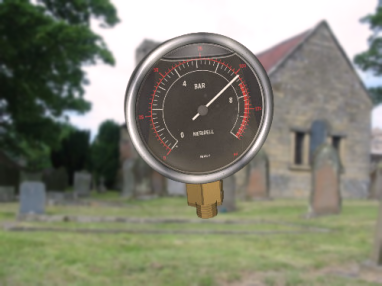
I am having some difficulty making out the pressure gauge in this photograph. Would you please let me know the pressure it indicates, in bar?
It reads 7 bar
